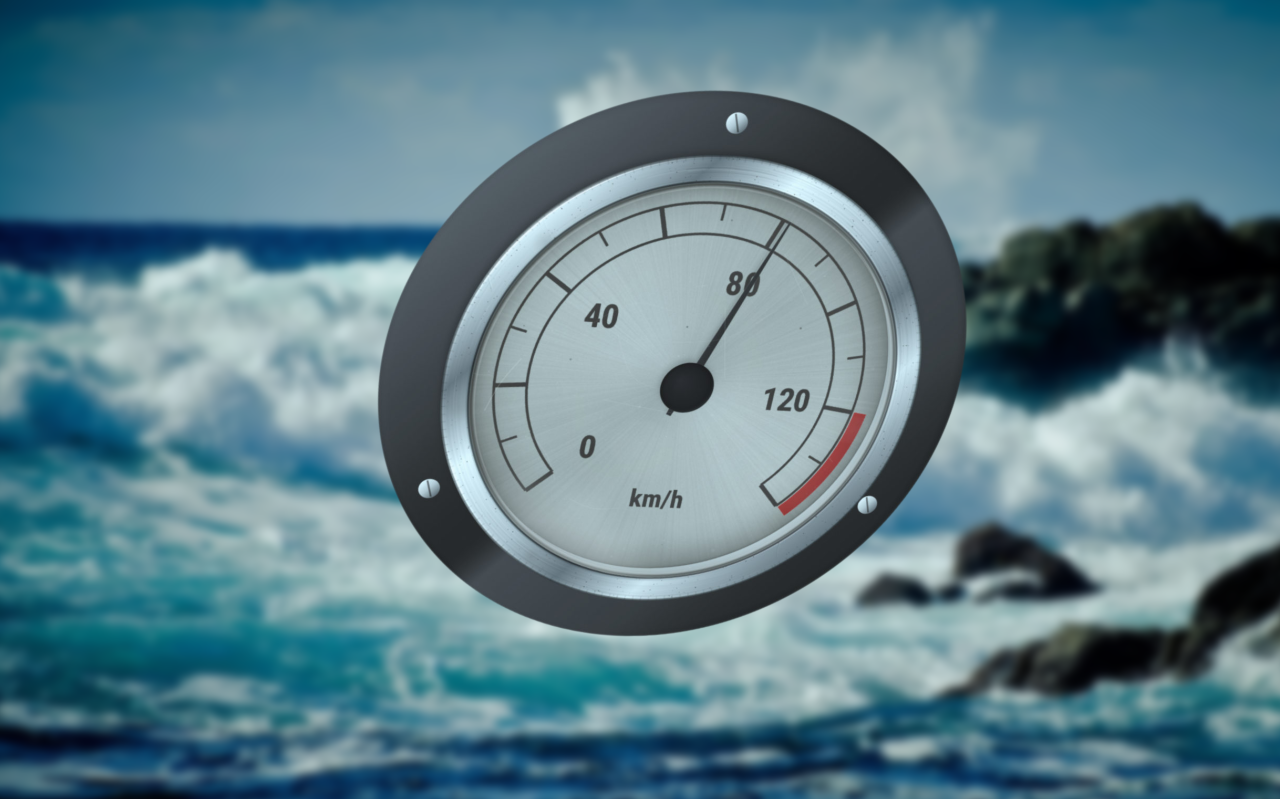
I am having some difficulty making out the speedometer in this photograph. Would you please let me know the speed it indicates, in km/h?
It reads 80 km/h
